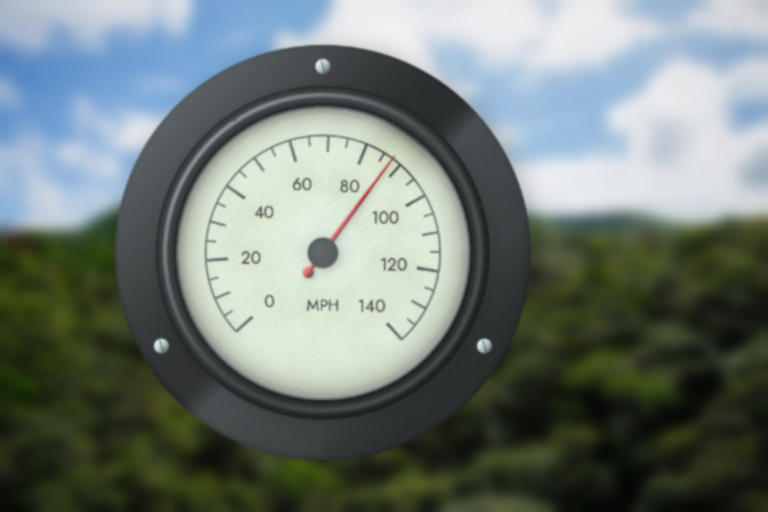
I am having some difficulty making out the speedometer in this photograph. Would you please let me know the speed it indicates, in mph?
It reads 87.5 mph
